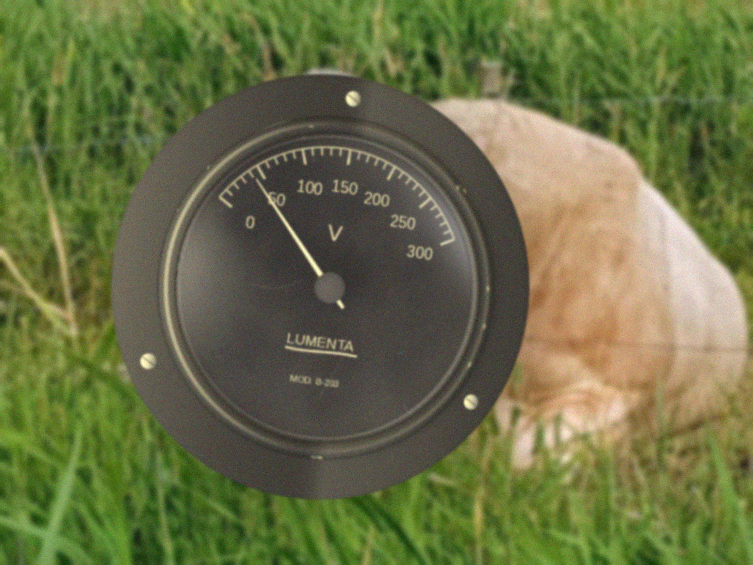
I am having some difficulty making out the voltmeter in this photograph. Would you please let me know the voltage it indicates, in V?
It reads 40 V
